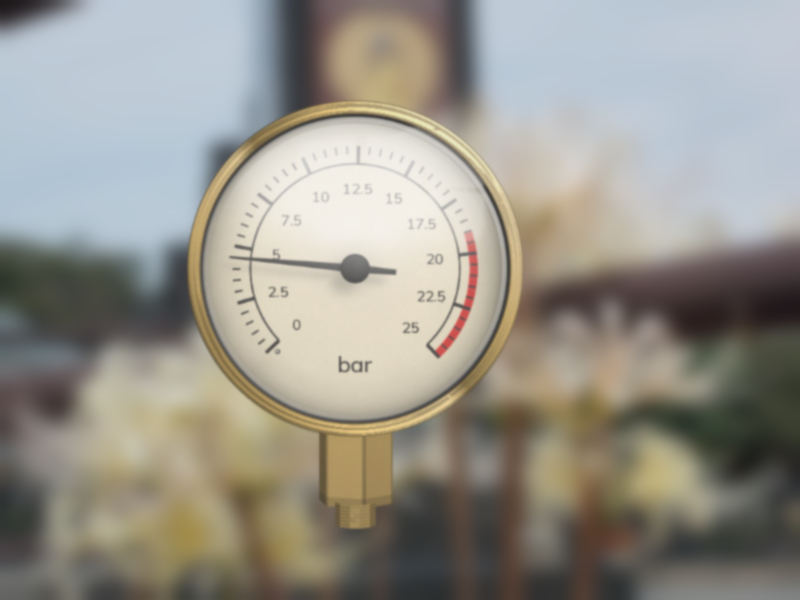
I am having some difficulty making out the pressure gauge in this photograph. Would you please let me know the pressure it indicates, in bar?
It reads 4.5 bar
